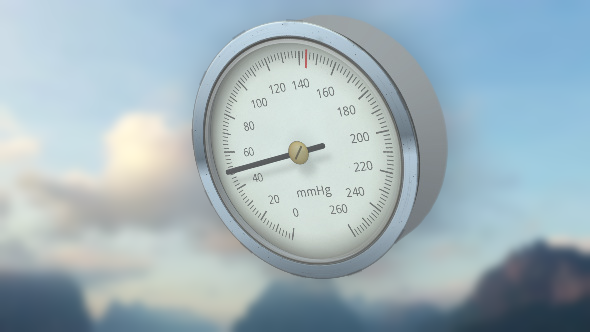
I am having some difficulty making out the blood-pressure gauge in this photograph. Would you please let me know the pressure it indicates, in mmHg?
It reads 50 mmHg
